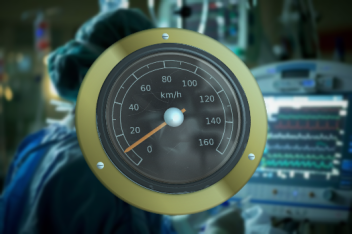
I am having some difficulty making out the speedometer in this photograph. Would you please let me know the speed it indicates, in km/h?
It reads 10 km/h
